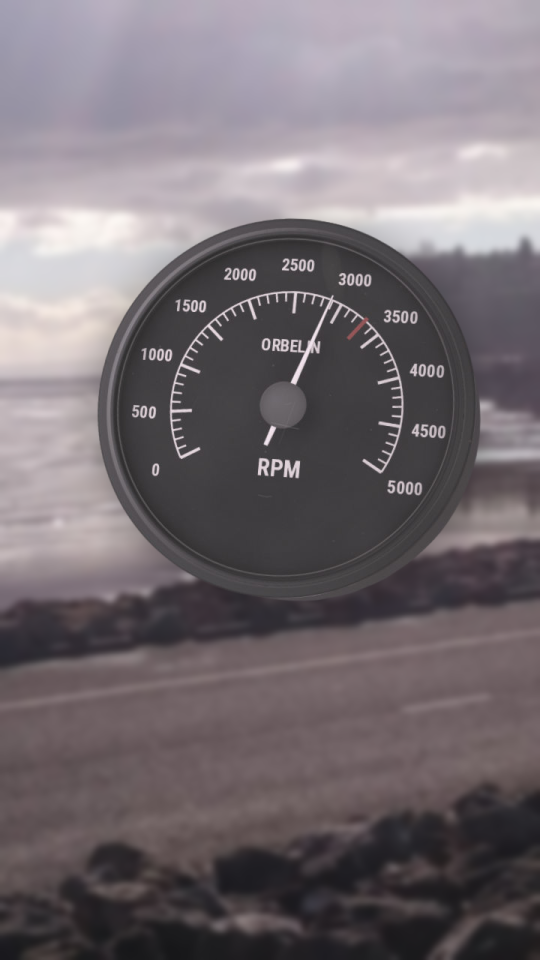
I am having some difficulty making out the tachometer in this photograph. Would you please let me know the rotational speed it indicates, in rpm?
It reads 2900 rpm
